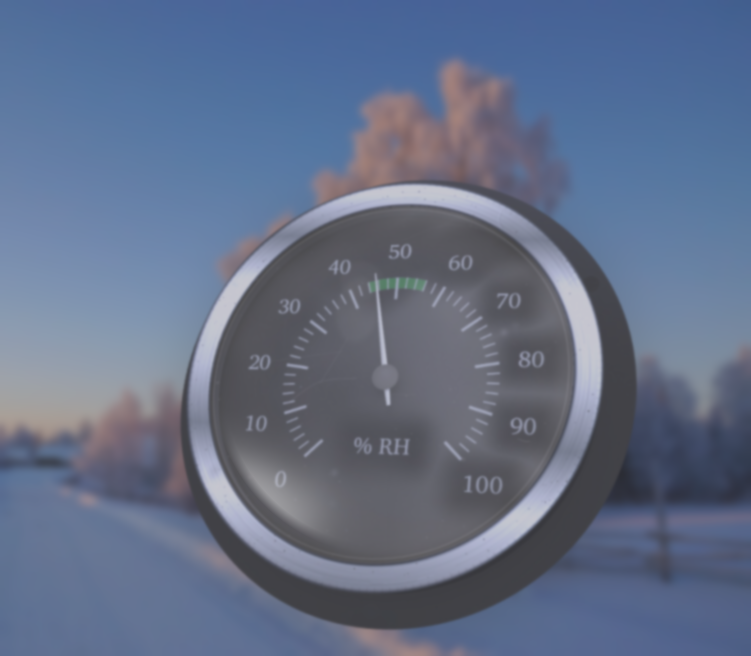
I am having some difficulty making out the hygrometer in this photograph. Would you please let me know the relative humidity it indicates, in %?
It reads 46 %
